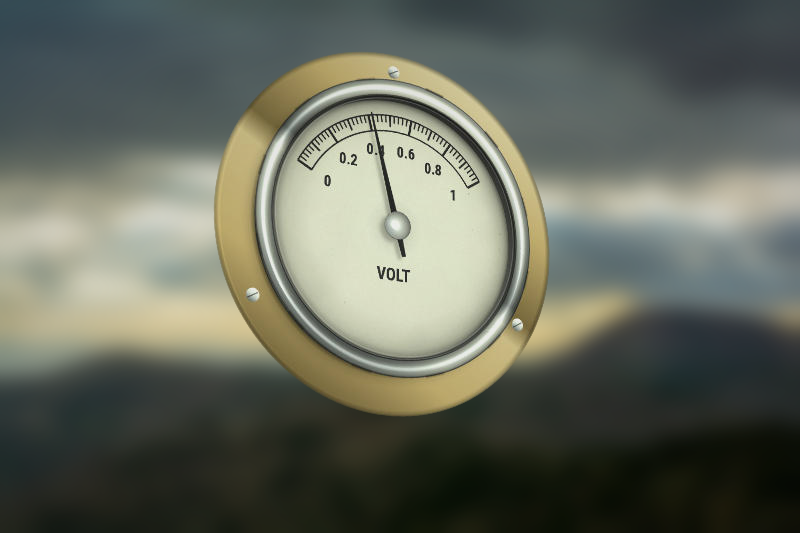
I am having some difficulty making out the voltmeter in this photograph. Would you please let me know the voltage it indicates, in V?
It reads 0.4 V
